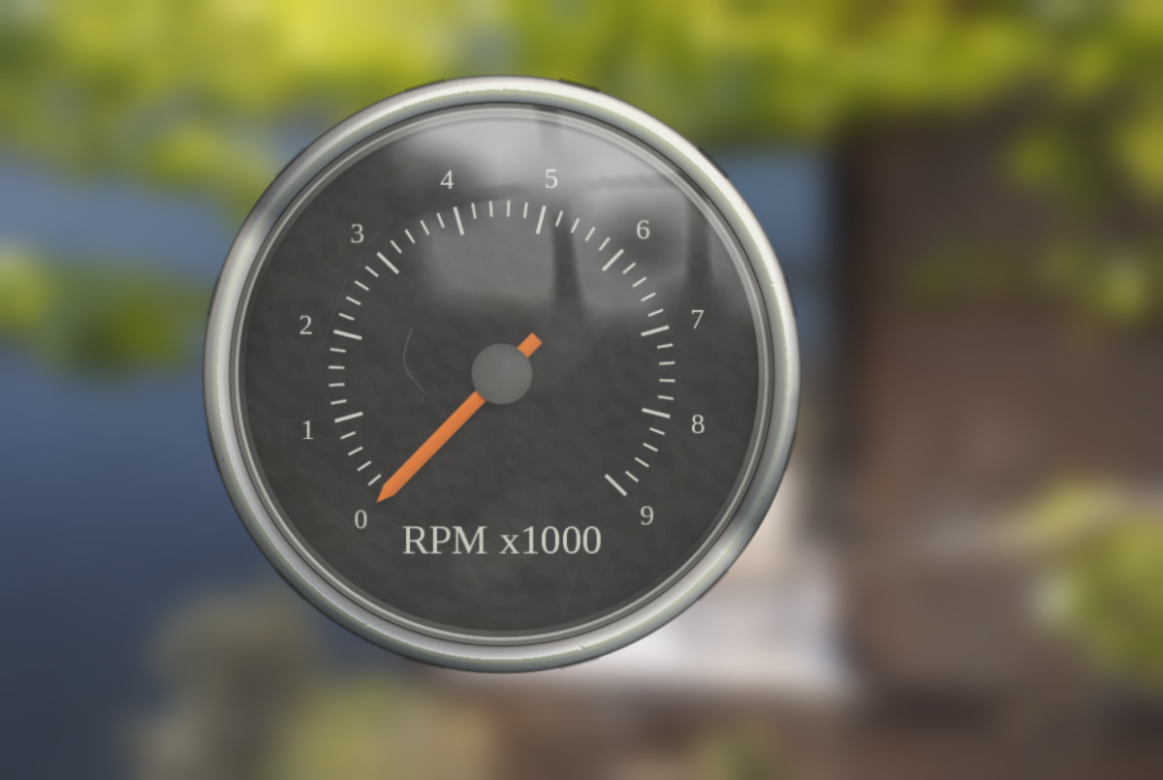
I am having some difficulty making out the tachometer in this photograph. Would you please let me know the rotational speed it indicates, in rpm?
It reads 0 rpm
